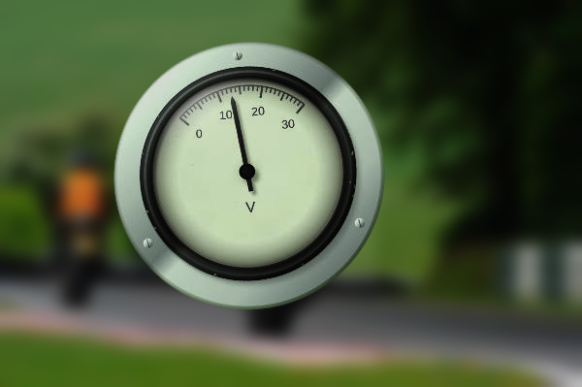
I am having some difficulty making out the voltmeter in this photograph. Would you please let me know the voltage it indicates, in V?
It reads 13 V
